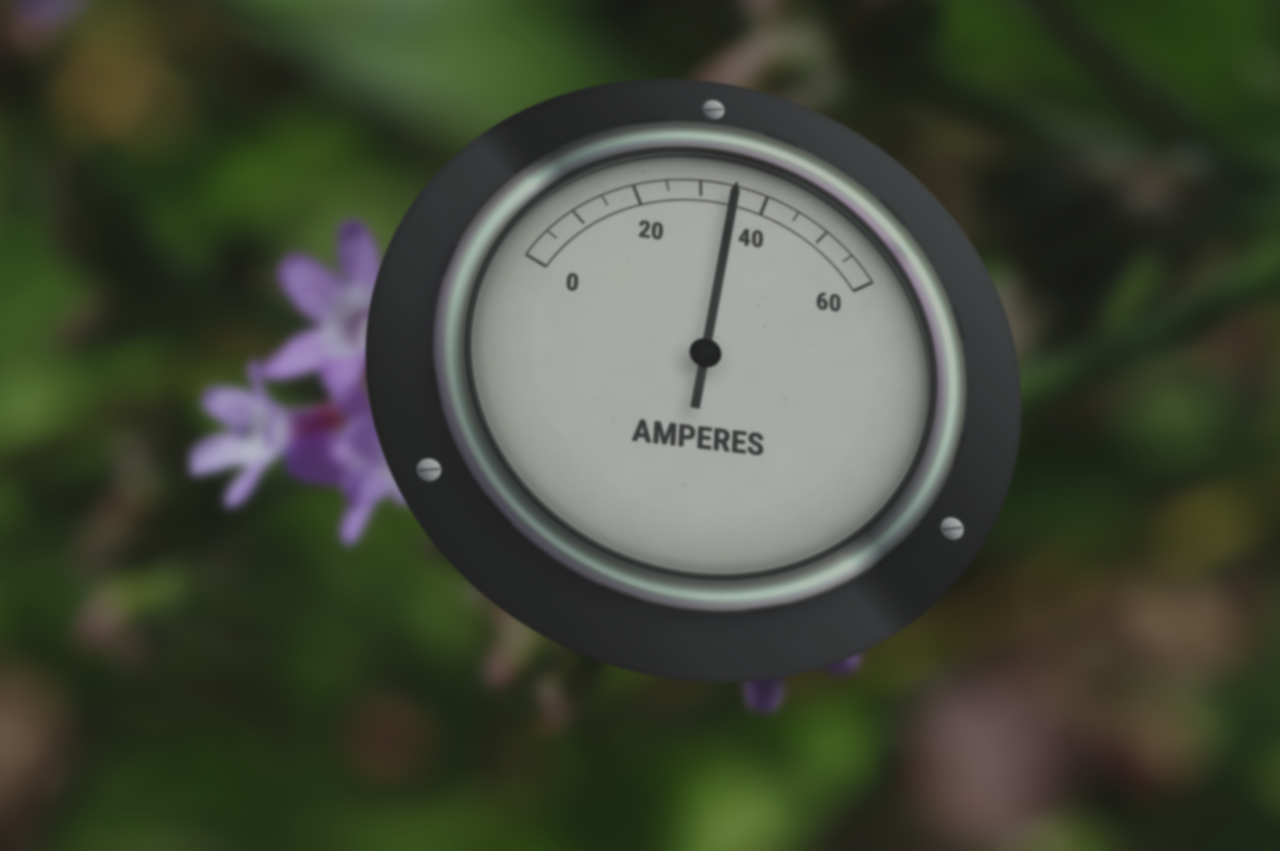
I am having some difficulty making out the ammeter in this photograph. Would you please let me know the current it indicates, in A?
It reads 35 A
